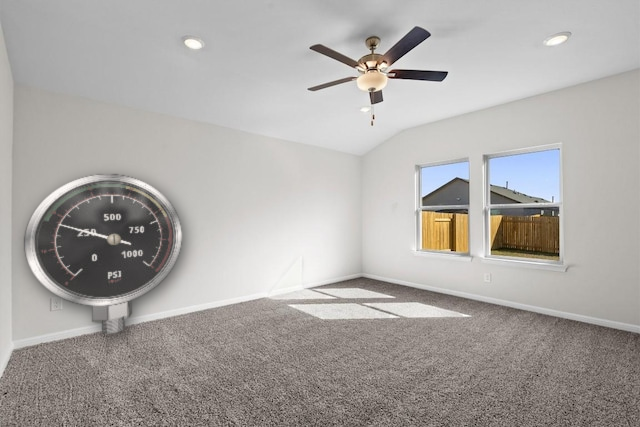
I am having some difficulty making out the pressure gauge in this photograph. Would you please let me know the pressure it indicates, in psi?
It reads 250 psi
